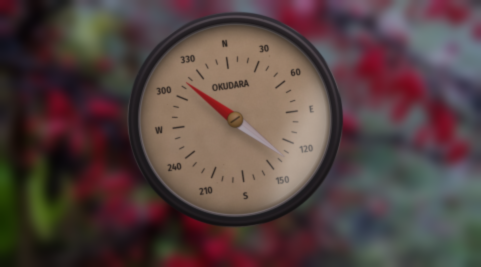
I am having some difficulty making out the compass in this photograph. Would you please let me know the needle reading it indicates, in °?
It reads 315 °
